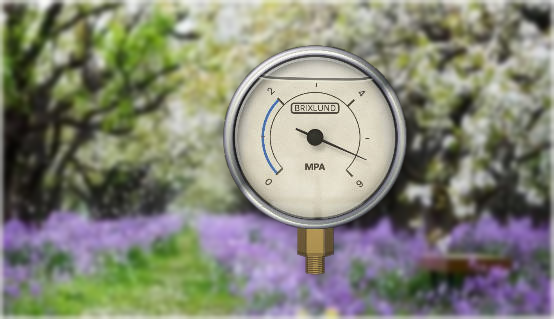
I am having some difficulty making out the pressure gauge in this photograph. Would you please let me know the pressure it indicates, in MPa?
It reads 5.5 MPa
